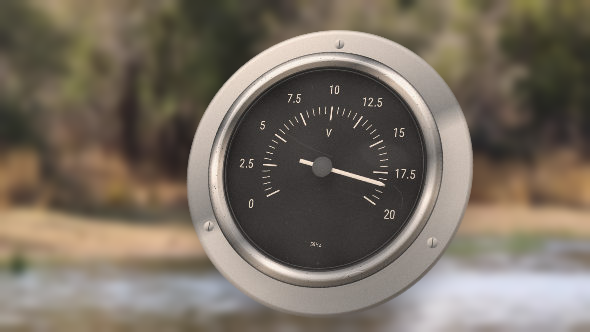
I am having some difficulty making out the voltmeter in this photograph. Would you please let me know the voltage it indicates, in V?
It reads 18.5 V
